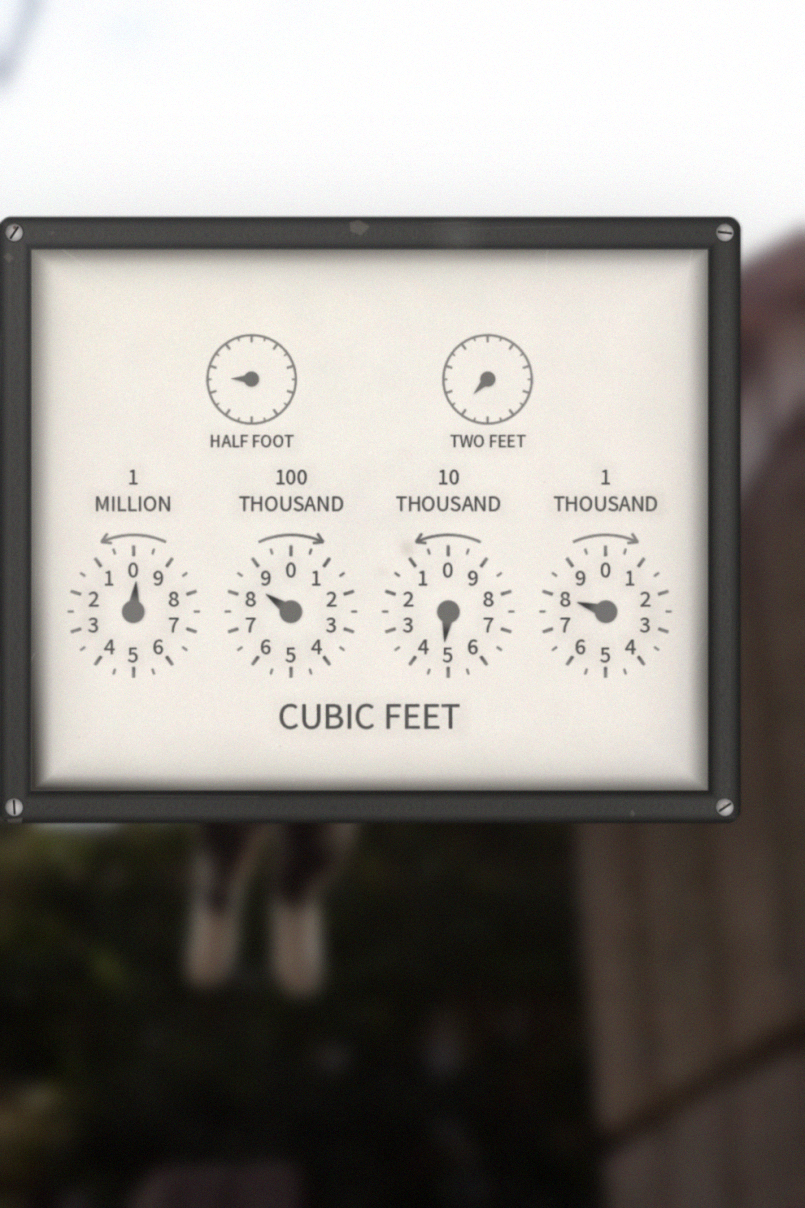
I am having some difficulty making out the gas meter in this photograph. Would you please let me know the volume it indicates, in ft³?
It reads 984800 ft³
